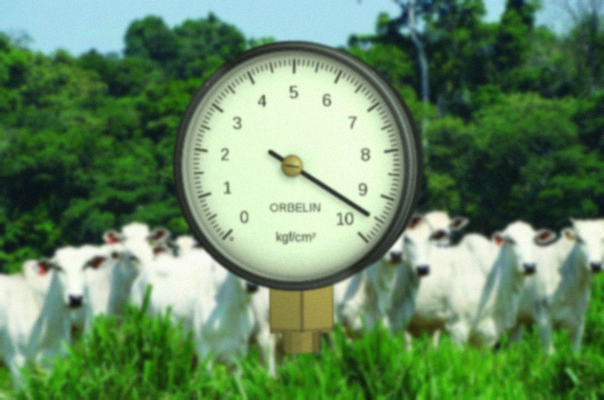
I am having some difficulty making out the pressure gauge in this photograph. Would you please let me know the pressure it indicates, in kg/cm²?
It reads 9.5 kg/cm²
